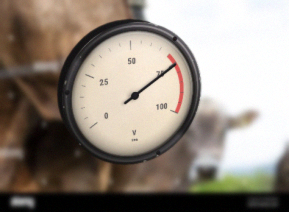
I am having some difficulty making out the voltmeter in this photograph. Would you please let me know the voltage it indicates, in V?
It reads 75 V
